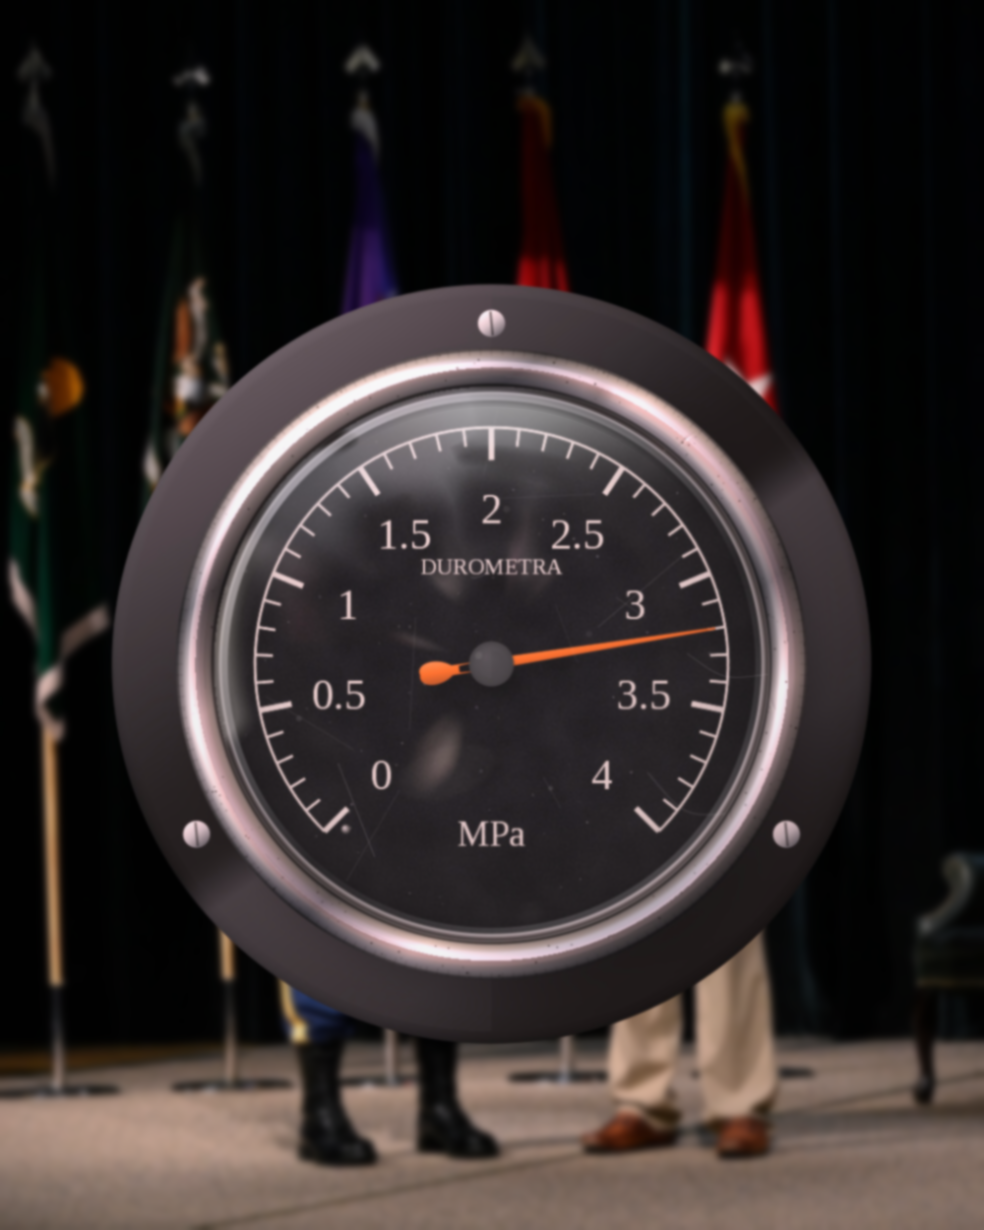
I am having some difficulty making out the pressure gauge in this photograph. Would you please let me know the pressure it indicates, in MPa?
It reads 3.2 MPa
